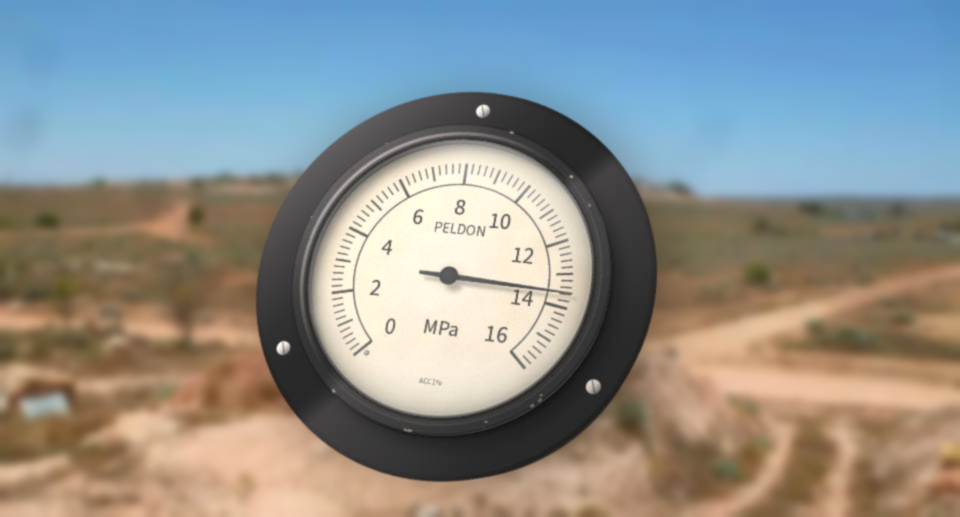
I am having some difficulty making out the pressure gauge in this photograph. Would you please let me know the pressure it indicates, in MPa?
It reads 13.6 MPa
